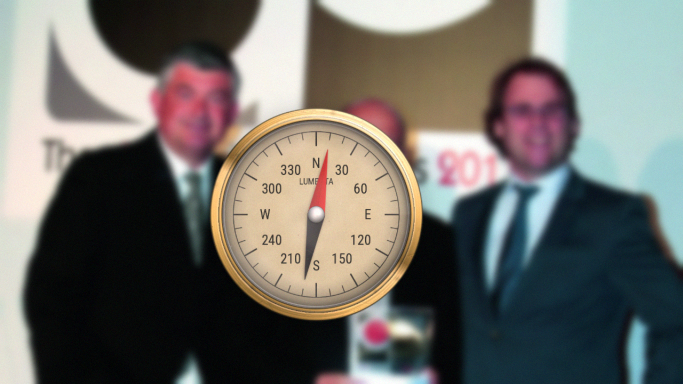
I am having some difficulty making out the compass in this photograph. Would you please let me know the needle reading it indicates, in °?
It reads 10 °
